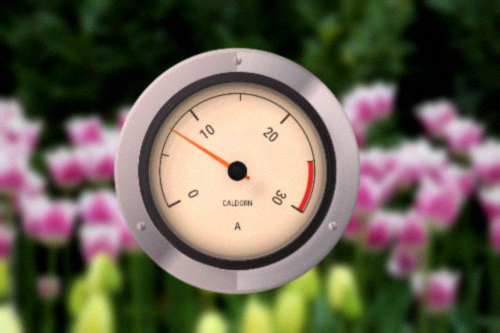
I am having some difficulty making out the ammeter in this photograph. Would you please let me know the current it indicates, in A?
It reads 7.5 A
